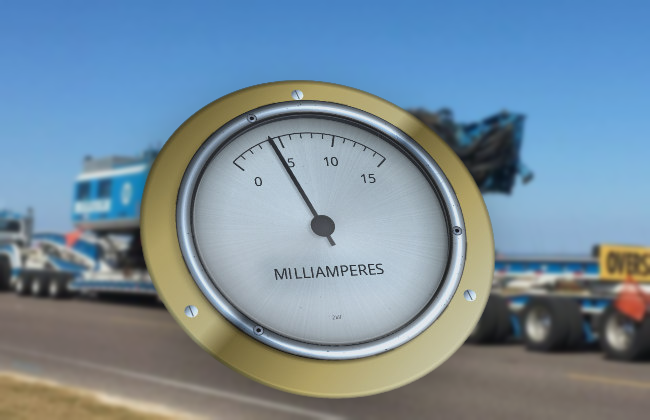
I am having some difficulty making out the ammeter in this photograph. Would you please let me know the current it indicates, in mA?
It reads 4 mA
